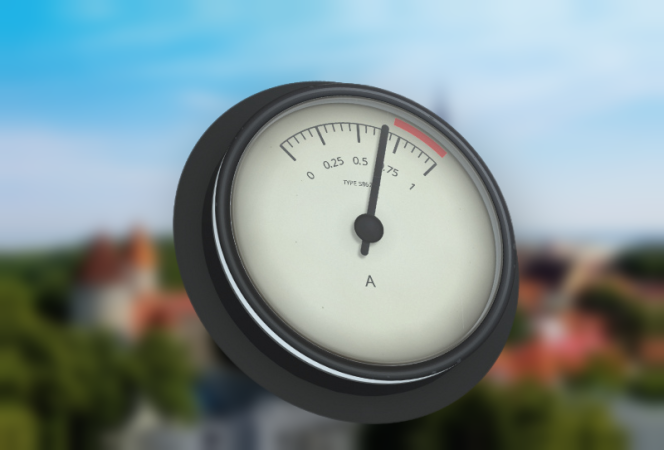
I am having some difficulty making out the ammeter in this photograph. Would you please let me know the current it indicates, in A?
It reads 0.65 A
